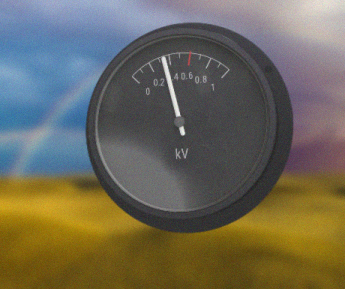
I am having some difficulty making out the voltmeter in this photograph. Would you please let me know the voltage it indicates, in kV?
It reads 0.35 kV
